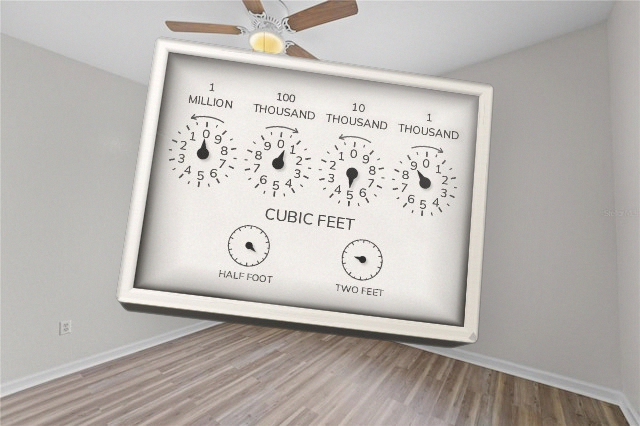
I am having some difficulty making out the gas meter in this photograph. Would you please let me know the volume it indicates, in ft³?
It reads 4900 ft³
